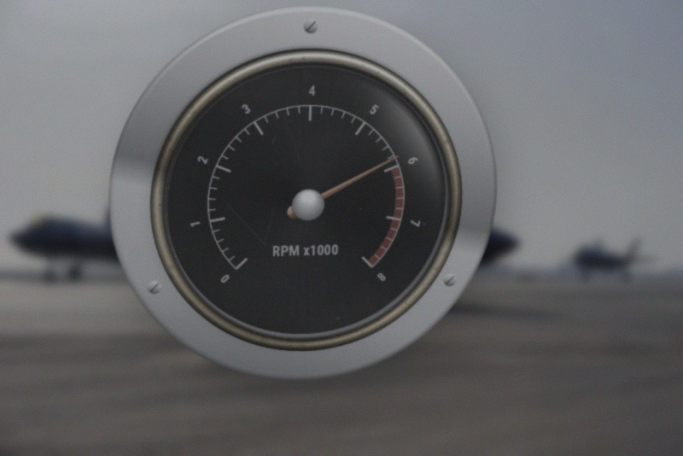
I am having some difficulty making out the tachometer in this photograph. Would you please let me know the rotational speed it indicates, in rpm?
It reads 5800 rpm
